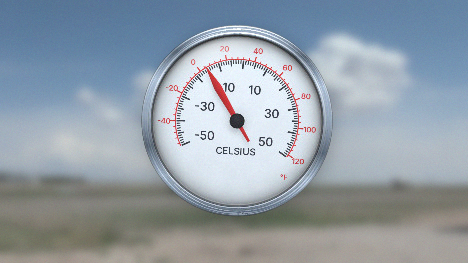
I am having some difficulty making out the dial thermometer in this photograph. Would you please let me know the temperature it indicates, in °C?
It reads -15 °C
